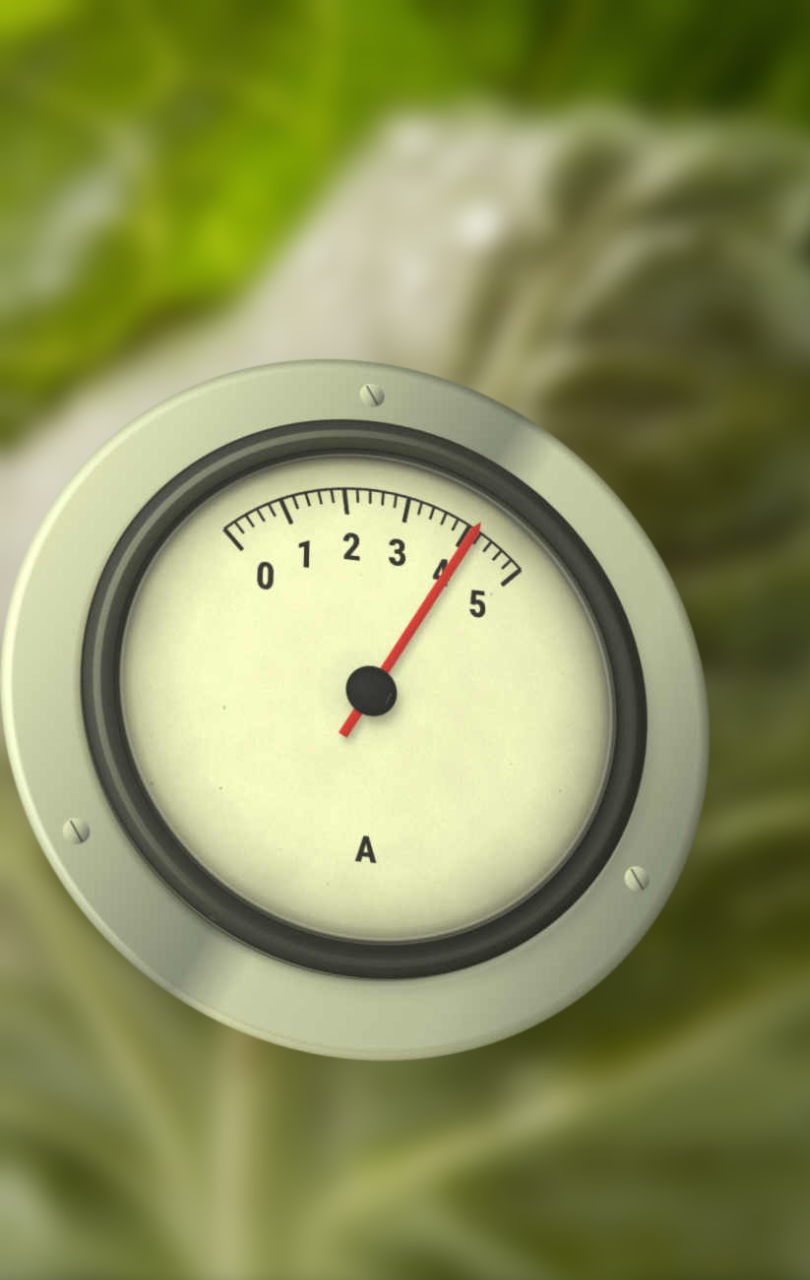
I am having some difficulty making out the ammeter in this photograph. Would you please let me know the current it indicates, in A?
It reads 4.1 A
